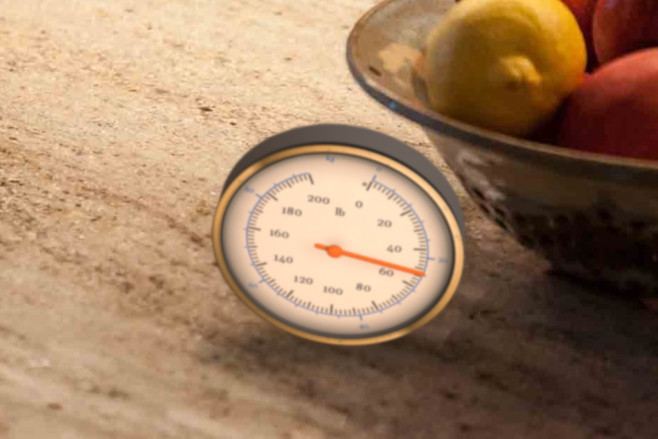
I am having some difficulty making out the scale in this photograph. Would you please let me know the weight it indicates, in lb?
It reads 50 lb
